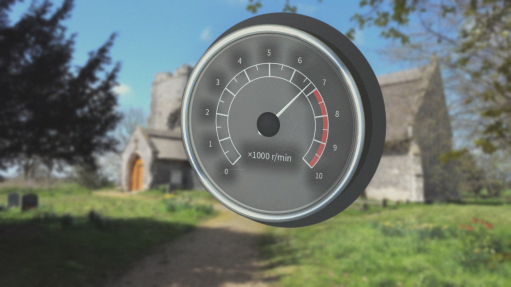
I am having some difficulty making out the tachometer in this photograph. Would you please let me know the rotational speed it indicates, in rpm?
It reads 6750 rpm
